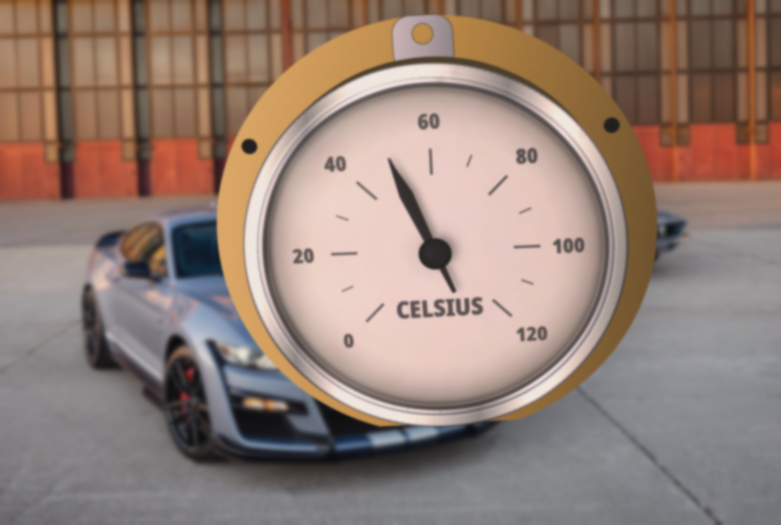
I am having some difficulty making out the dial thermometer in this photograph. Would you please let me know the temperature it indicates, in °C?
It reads 50 °C
